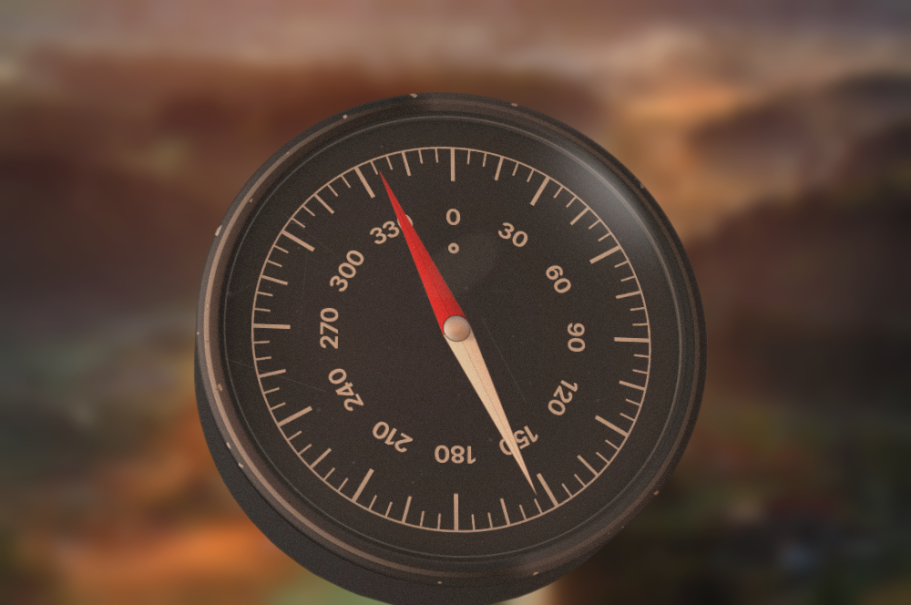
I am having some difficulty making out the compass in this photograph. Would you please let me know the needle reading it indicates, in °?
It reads 335 °
